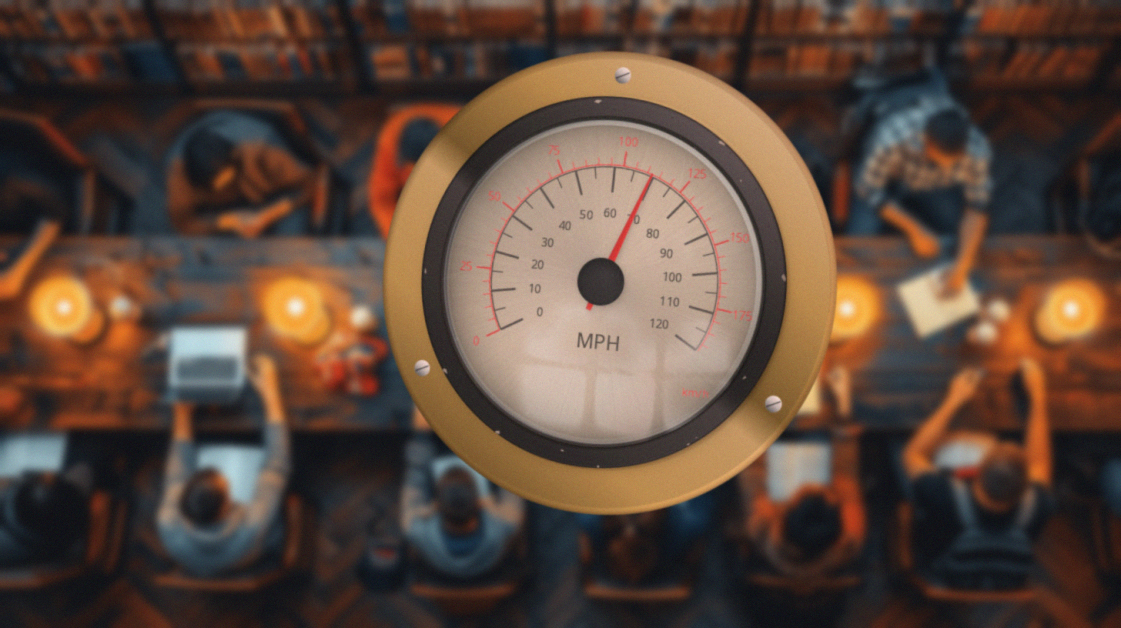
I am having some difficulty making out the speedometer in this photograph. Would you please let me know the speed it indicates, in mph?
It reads 70 mph
